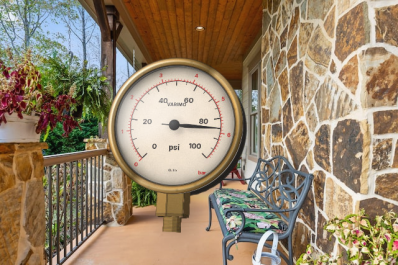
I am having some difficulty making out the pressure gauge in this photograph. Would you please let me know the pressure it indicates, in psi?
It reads 85 psi
